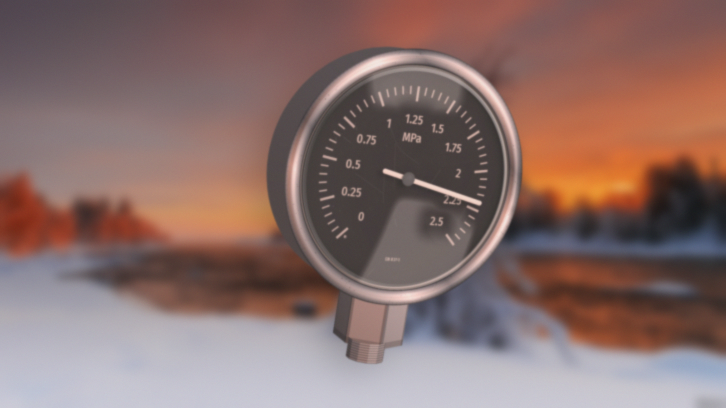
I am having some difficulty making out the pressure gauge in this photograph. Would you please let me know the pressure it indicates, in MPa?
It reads 2.2 MPa
